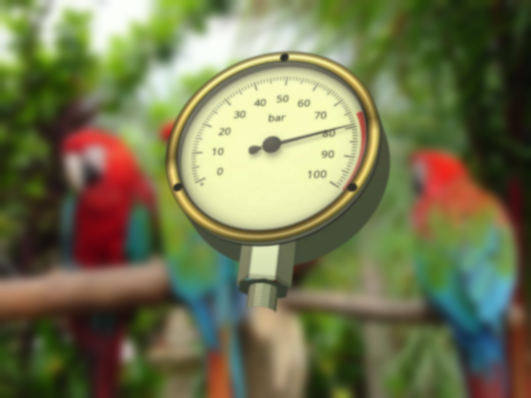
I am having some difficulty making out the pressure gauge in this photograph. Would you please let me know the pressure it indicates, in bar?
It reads 80 bar
